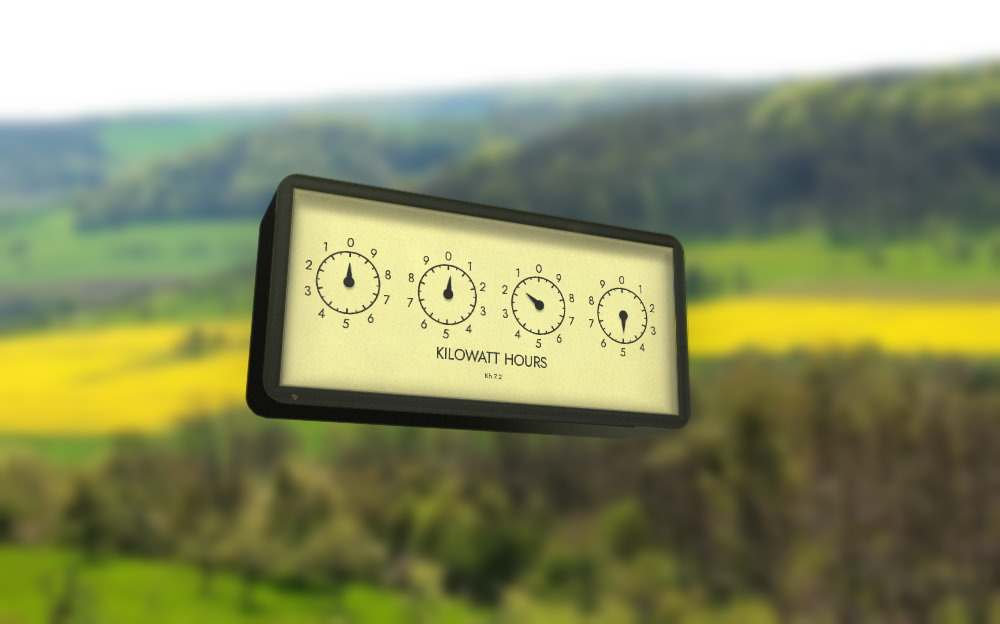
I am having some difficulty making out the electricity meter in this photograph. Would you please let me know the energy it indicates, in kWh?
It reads 15 kWh
